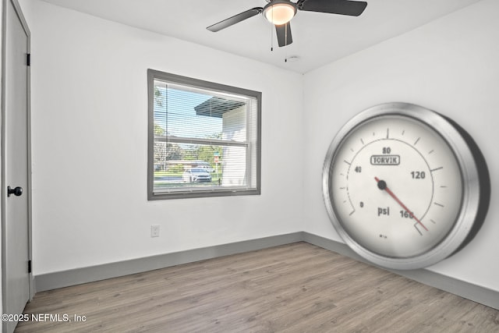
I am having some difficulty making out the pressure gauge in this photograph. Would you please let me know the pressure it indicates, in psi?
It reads 155 psi
